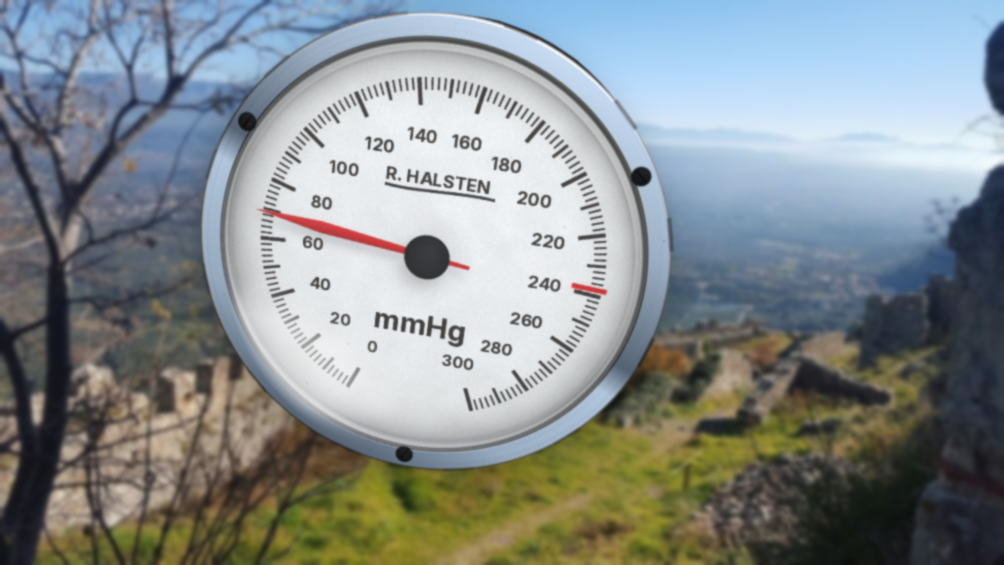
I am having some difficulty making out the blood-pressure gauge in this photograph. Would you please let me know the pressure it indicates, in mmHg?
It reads 70 mmHg
